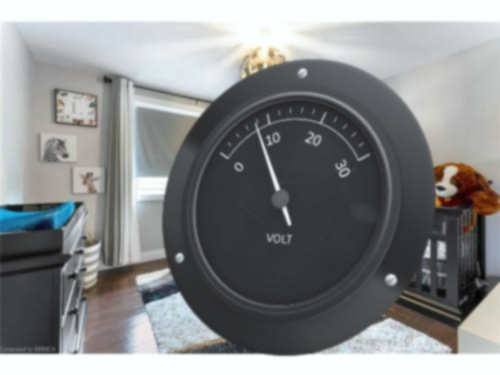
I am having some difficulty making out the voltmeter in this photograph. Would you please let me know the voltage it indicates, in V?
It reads 8 V
